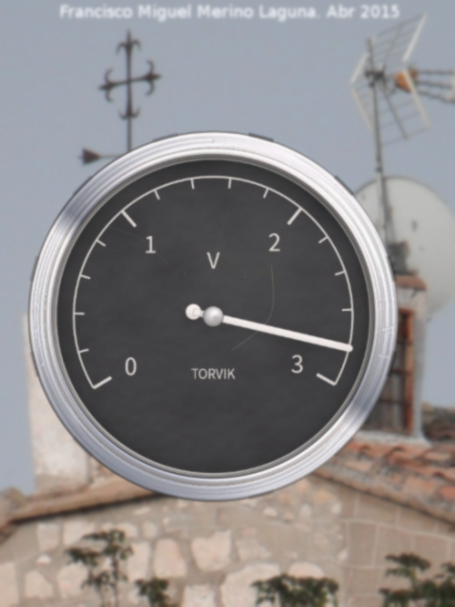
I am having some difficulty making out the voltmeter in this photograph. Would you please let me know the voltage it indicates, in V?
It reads 2.8 V
